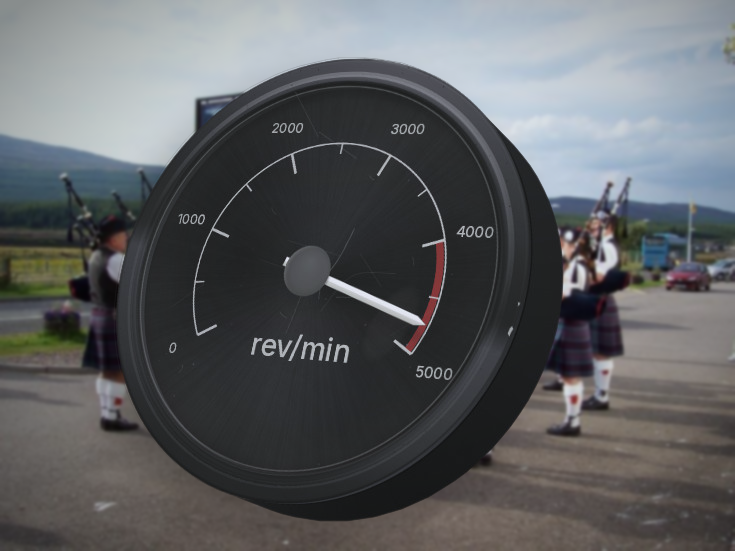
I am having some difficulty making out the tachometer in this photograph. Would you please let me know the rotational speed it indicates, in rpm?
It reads 4750 rpm
